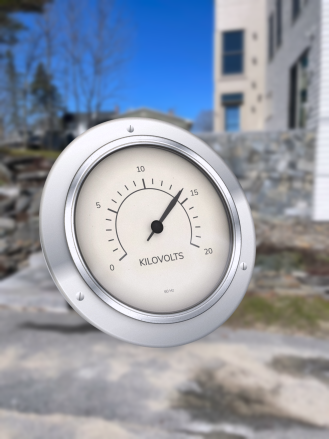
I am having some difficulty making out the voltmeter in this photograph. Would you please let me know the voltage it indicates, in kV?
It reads 14 kV
